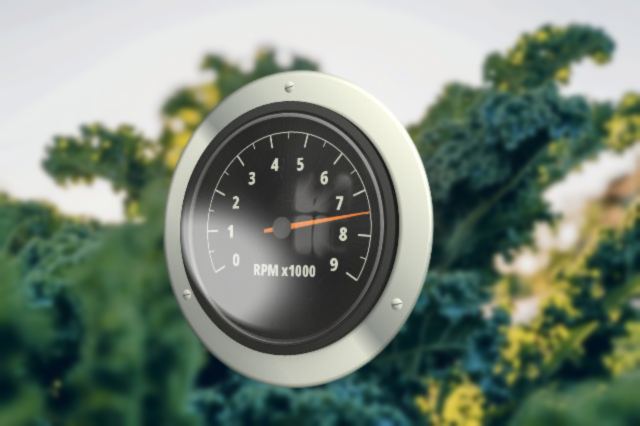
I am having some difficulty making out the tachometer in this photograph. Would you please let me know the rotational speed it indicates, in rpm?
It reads 7500 rpm
